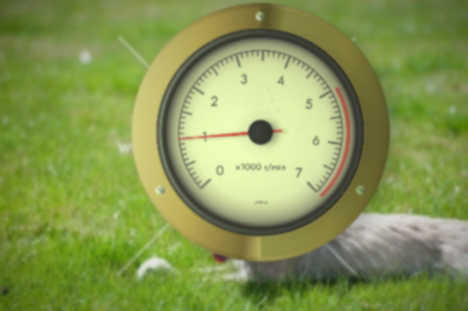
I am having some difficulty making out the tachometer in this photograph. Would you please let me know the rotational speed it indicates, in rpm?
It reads 1000 rpm
